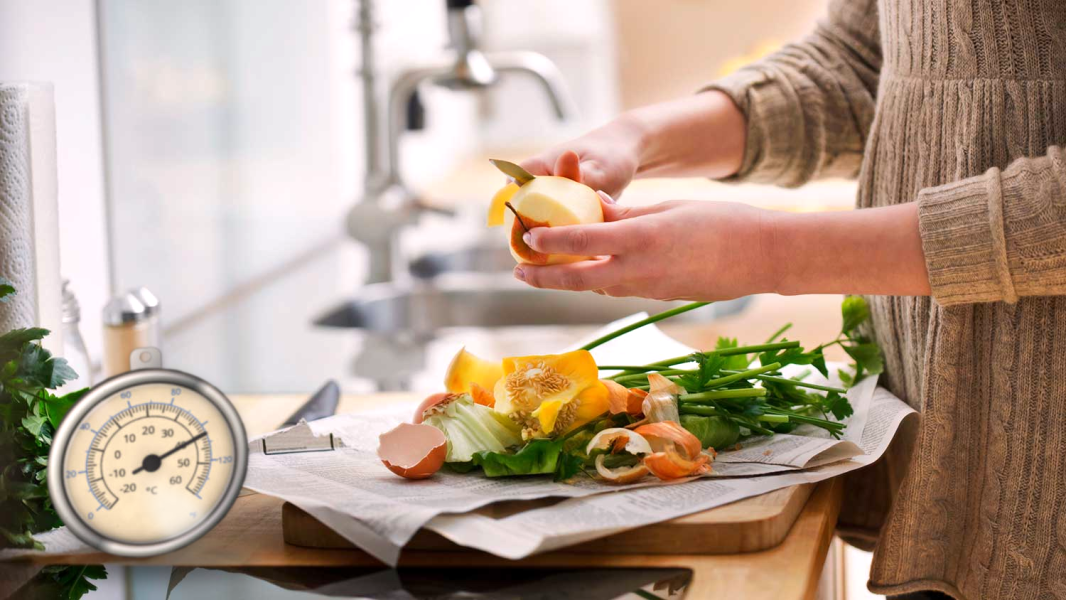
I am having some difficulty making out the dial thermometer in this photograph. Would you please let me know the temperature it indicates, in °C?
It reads 40 °C
